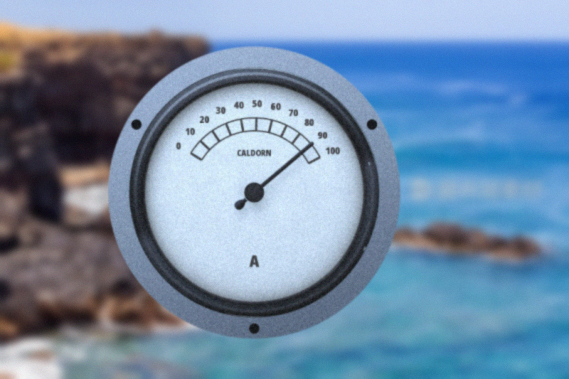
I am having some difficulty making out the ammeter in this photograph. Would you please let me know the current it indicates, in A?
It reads 90 A
